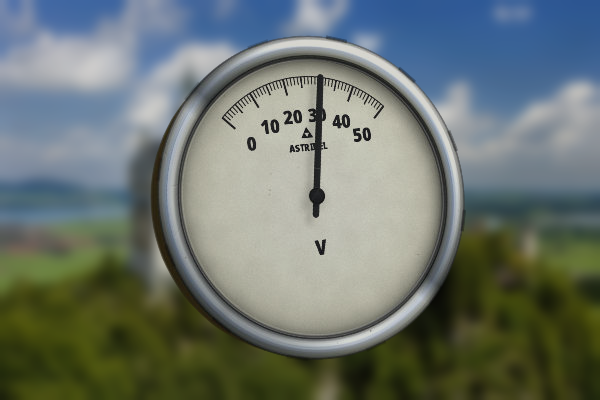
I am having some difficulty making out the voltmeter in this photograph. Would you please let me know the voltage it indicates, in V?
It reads 30 V
